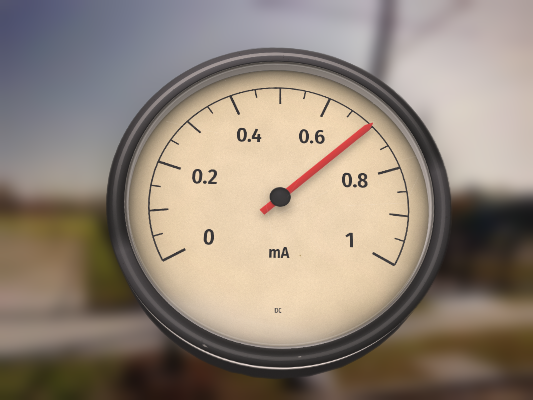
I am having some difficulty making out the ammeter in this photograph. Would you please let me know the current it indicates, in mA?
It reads 0.7 mA
